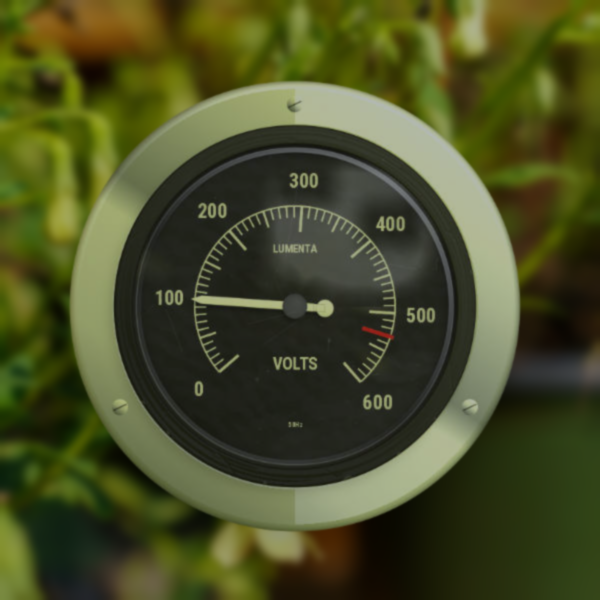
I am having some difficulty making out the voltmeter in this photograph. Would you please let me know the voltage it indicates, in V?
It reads 100 V
